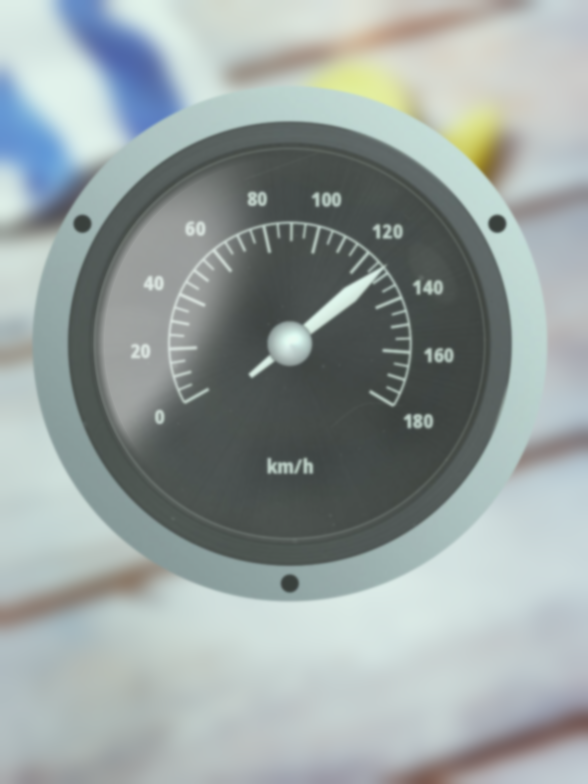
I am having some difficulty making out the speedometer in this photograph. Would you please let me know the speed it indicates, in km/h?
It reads 127.5 km/h
